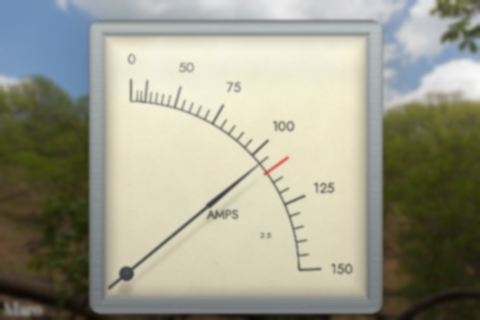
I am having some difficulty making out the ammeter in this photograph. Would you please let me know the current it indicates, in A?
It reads 105 A
